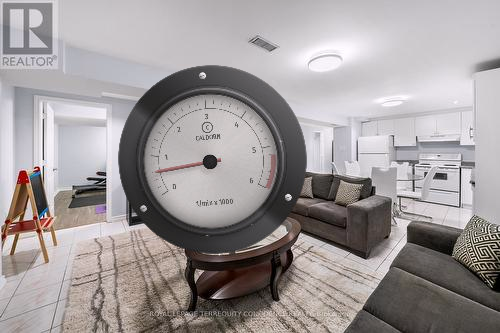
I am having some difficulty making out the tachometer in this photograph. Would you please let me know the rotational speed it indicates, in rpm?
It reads 600 rpm
